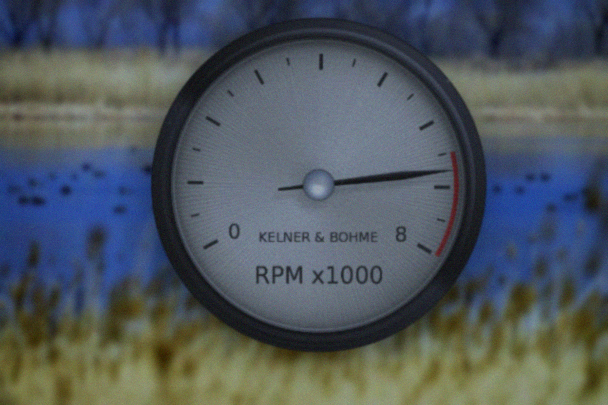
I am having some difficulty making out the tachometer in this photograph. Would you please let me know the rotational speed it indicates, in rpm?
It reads 6750 rpm
